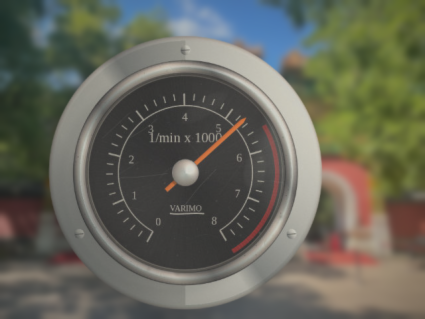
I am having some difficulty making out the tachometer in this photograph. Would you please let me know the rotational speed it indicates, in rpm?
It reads 5300 rpm
